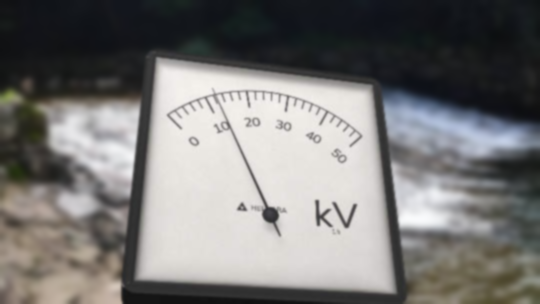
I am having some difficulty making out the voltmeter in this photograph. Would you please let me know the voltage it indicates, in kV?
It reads 12 kV
